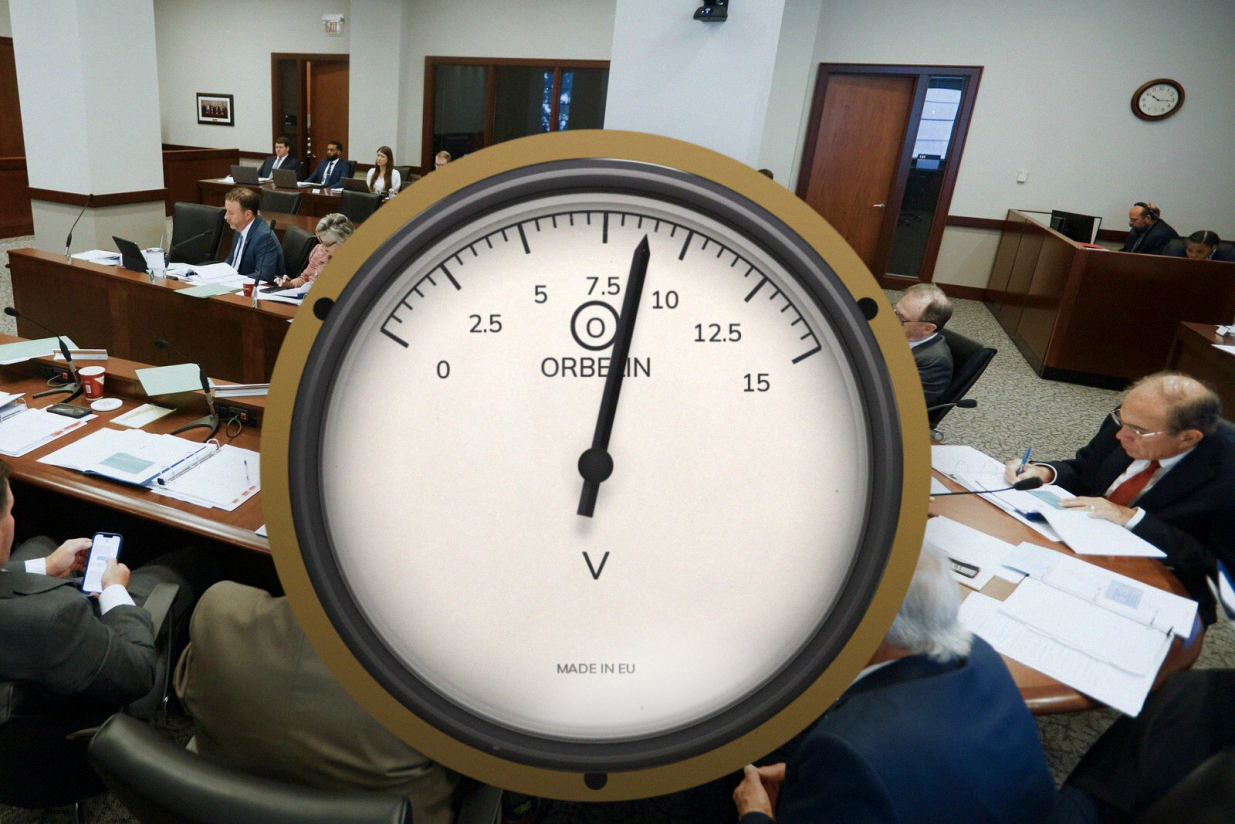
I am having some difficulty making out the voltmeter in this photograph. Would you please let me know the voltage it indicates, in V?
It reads 8.75 V
